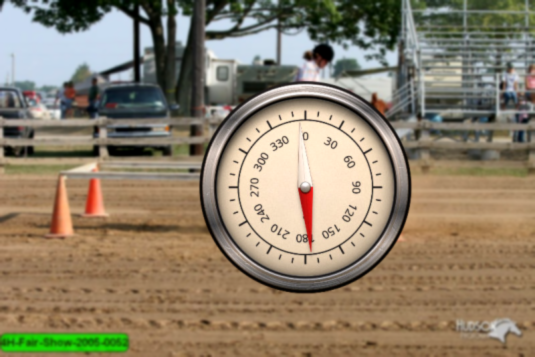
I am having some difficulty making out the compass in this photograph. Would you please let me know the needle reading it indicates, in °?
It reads 175 °
